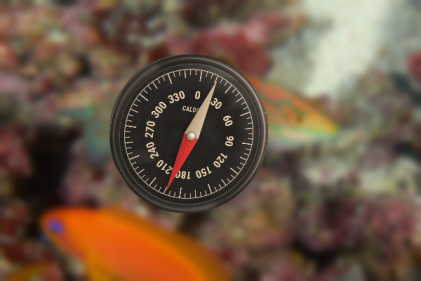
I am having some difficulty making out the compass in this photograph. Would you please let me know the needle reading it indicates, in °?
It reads 195 °
